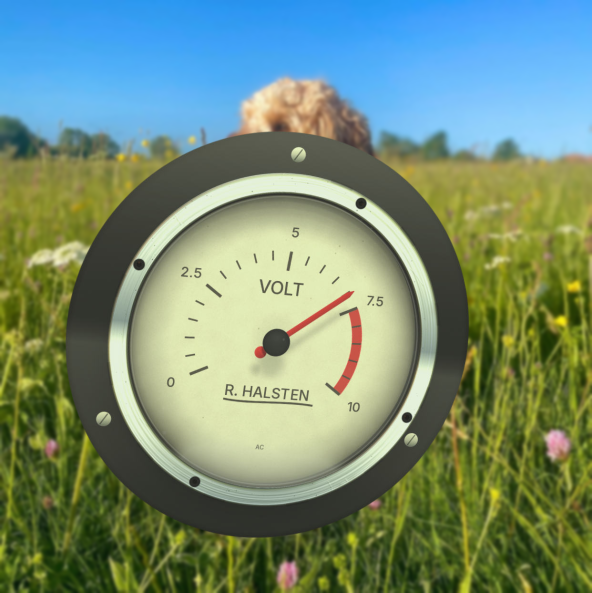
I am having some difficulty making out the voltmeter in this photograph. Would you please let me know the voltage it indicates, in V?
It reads 7 V
